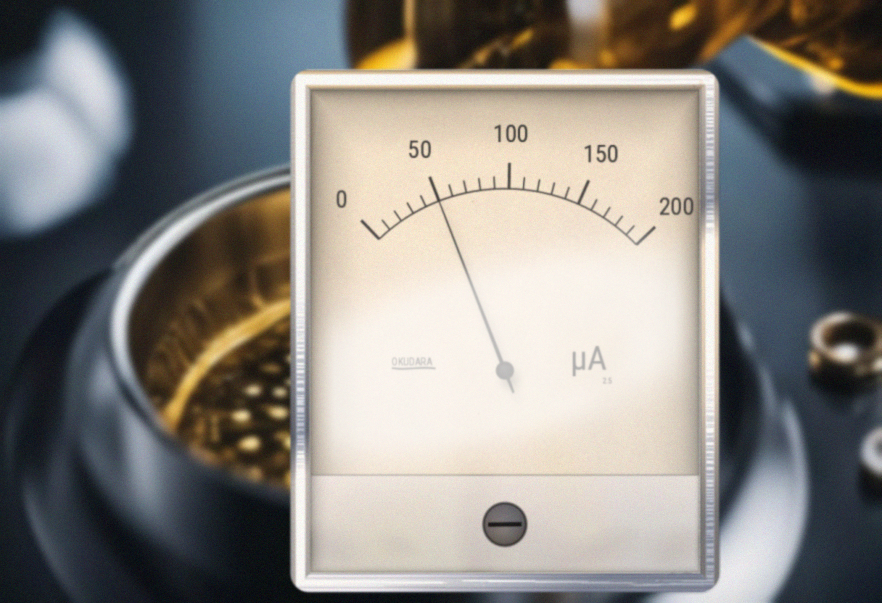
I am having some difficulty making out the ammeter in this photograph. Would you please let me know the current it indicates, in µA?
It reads 50 µA
